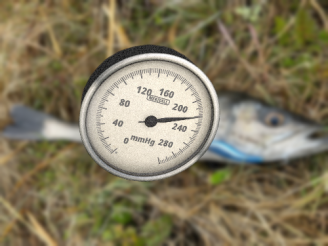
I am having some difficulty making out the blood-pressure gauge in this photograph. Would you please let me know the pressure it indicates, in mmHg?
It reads 220 mmHg
